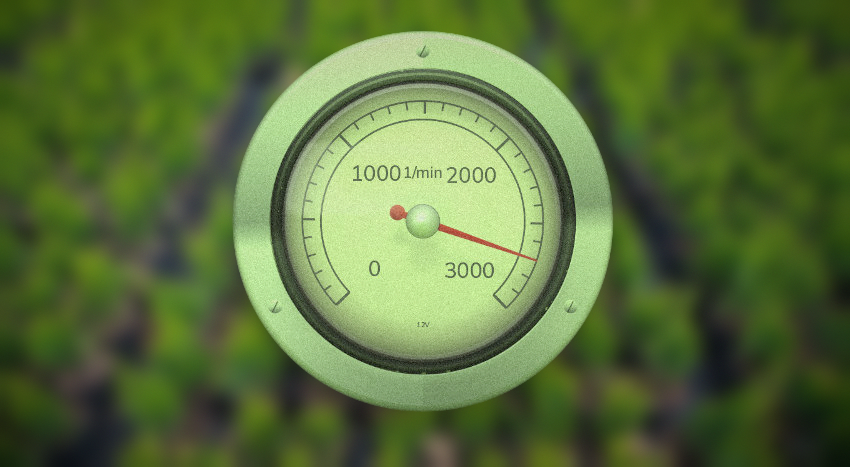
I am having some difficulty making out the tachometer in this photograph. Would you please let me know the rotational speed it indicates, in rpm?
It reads 2700 rpm
